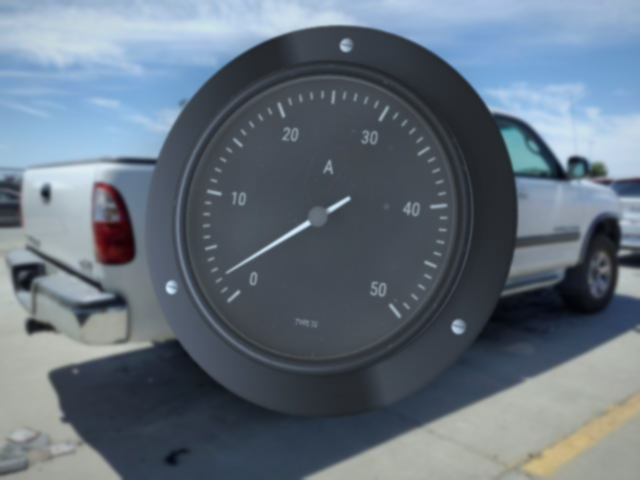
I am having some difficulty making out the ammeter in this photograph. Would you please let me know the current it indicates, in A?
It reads 2 A
